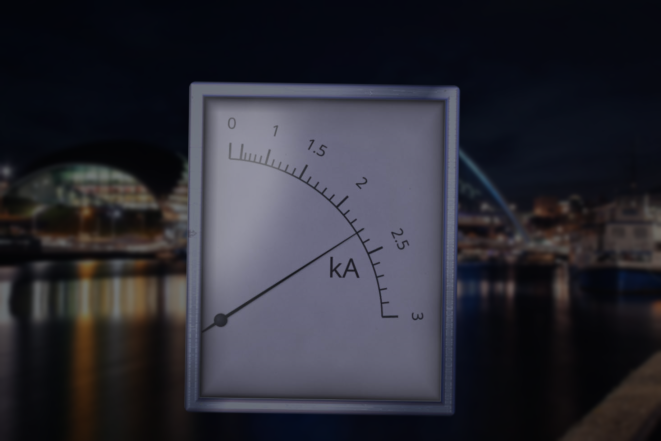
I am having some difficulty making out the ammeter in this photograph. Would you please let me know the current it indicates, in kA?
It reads 2.3 kA
